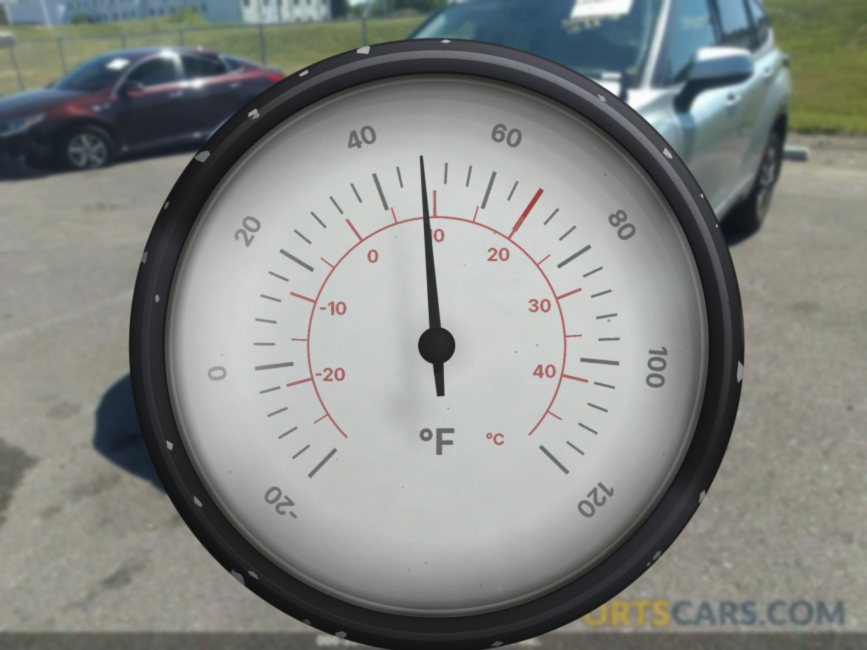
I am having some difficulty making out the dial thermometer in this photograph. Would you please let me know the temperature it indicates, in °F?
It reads 48 °F
